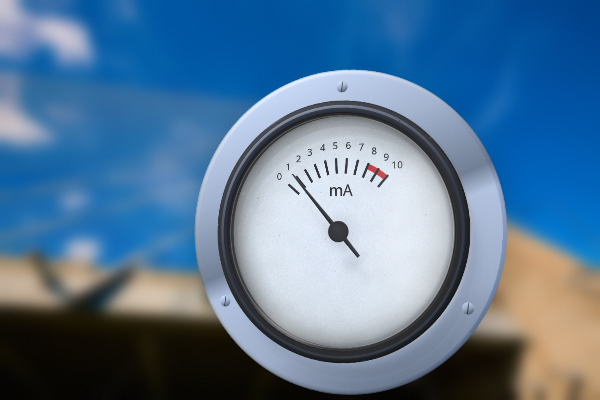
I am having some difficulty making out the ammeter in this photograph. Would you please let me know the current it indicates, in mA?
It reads 1 mA
